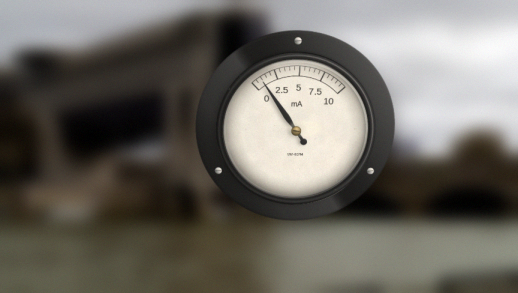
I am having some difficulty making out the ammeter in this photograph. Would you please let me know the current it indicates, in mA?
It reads 1 mA
